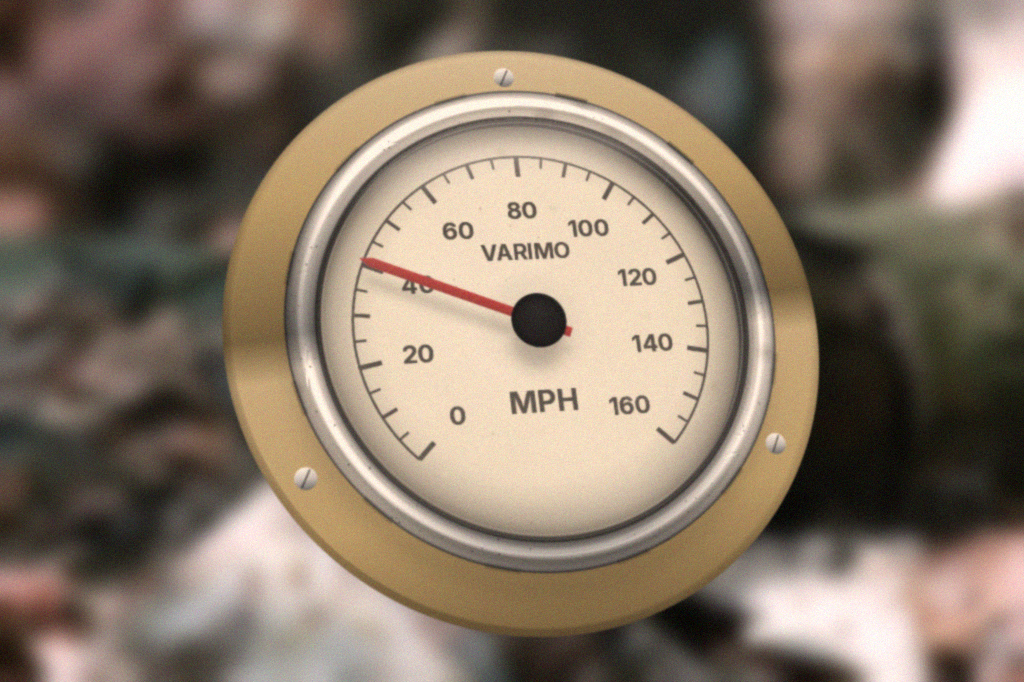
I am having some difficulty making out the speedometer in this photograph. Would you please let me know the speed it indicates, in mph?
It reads 40 mph
